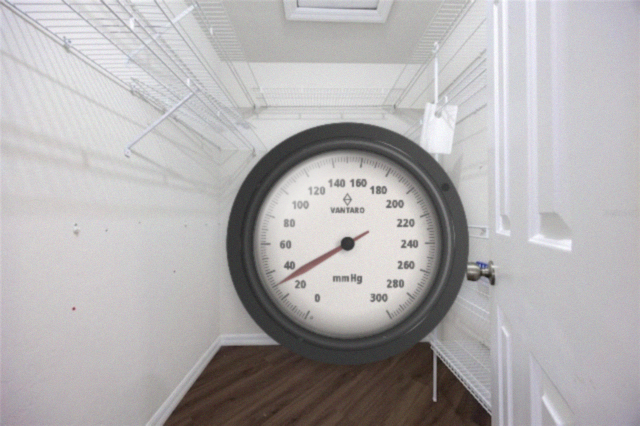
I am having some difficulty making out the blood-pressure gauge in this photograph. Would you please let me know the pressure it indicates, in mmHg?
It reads 30 mmHg
